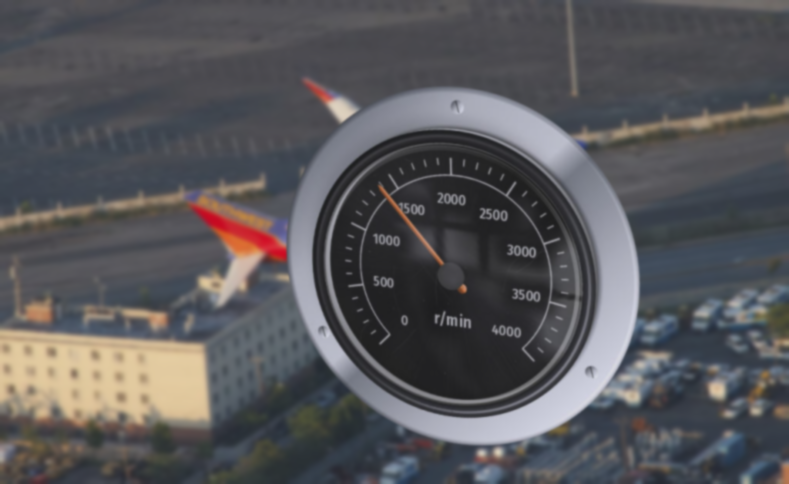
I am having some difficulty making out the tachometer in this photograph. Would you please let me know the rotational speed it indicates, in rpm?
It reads 1400 rpm
